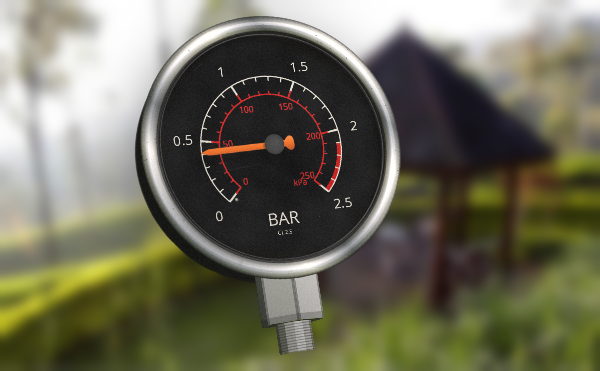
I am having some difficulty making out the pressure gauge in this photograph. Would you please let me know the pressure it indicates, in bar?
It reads 0.4 bar
